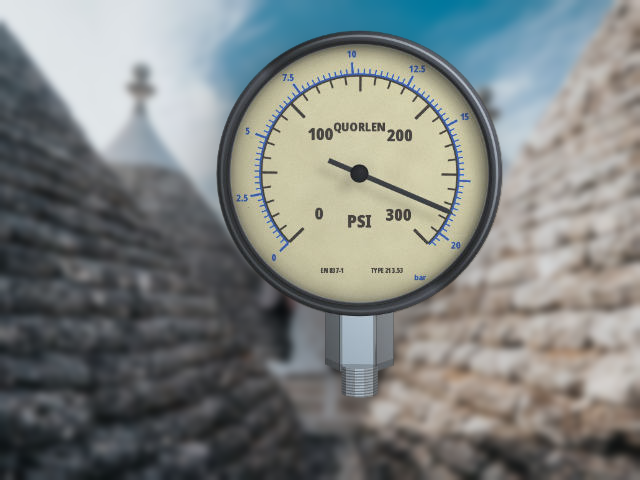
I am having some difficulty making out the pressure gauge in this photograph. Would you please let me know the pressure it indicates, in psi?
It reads 275 psi
